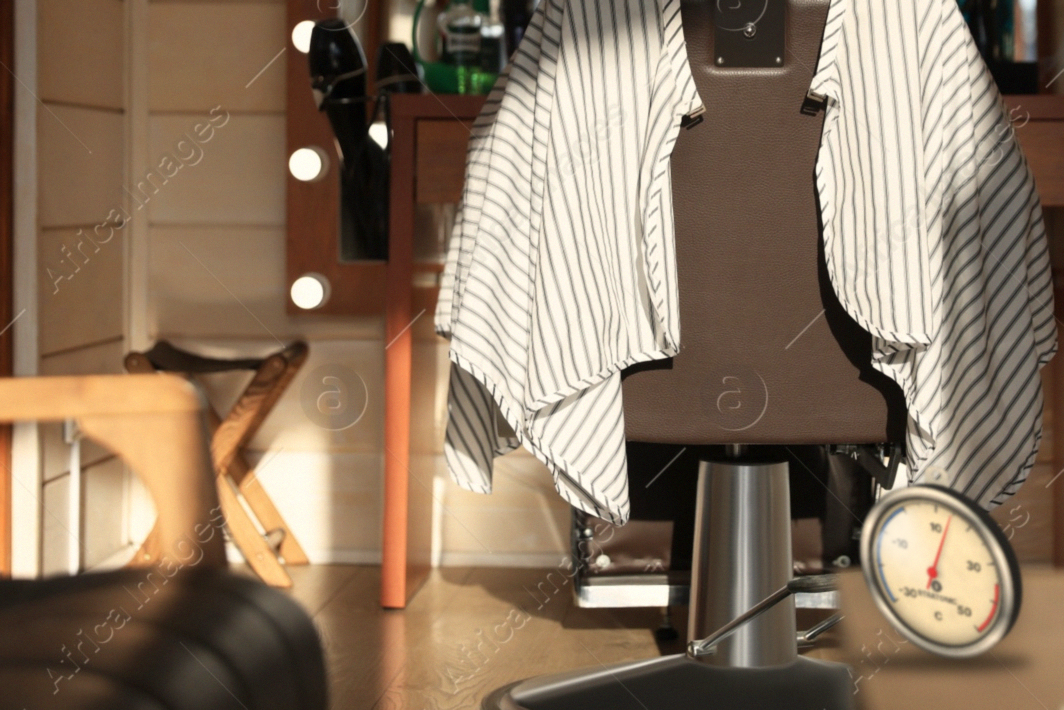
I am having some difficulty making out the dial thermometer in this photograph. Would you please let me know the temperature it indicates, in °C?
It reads 15 °C
